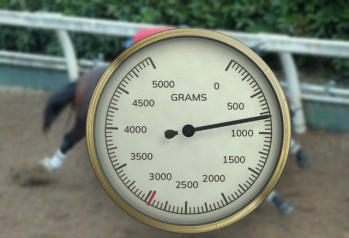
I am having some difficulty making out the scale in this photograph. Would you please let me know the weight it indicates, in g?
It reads 800 g
